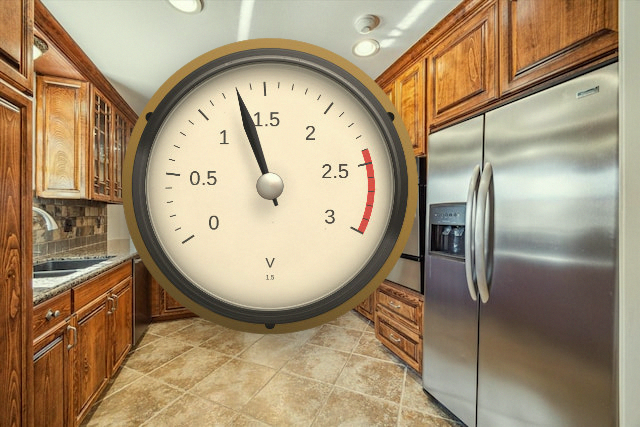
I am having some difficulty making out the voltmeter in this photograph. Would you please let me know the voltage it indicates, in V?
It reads 1.3 V
